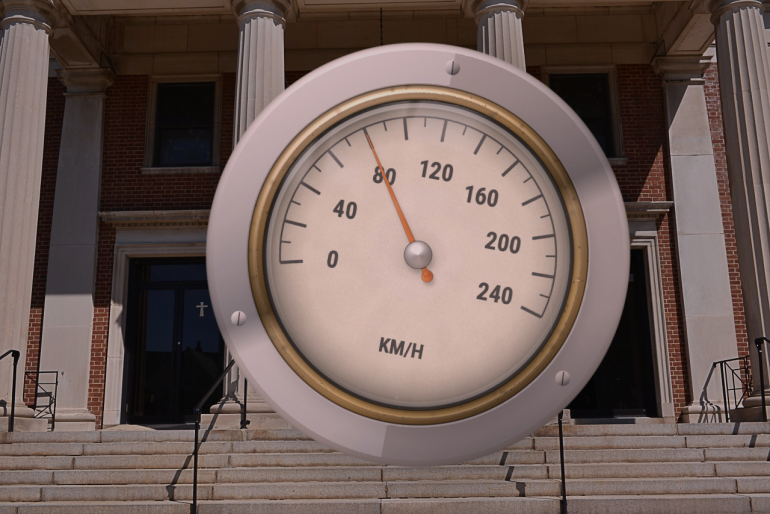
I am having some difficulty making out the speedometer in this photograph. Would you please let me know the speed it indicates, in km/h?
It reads 80 km/h
